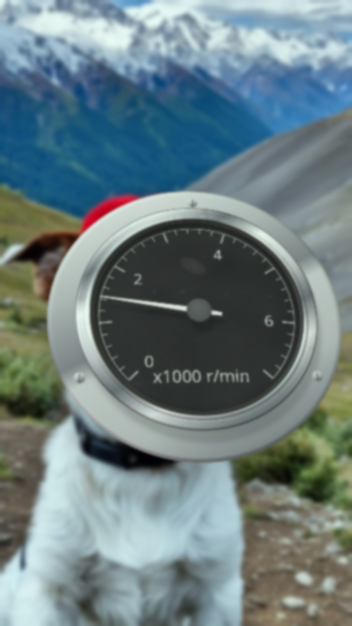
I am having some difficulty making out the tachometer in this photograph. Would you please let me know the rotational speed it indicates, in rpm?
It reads 1400 rpm
